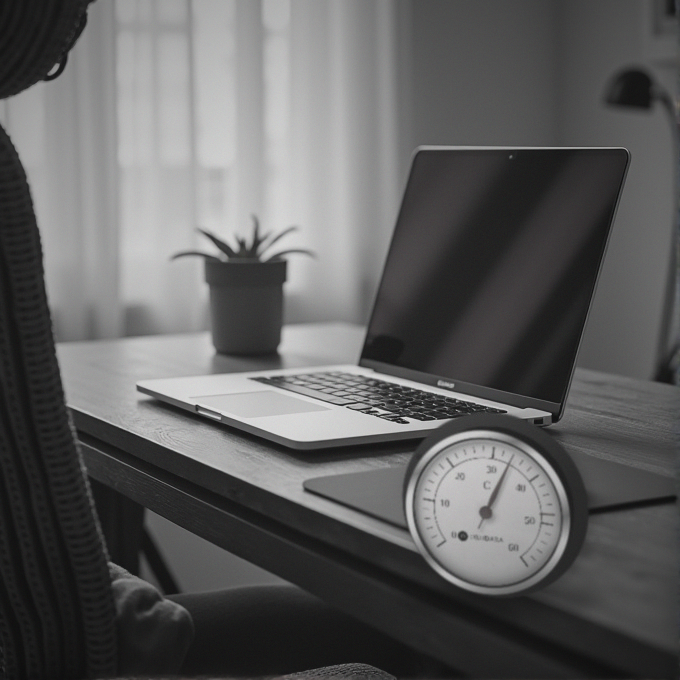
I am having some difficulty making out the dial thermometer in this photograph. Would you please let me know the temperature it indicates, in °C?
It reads 34 °C
